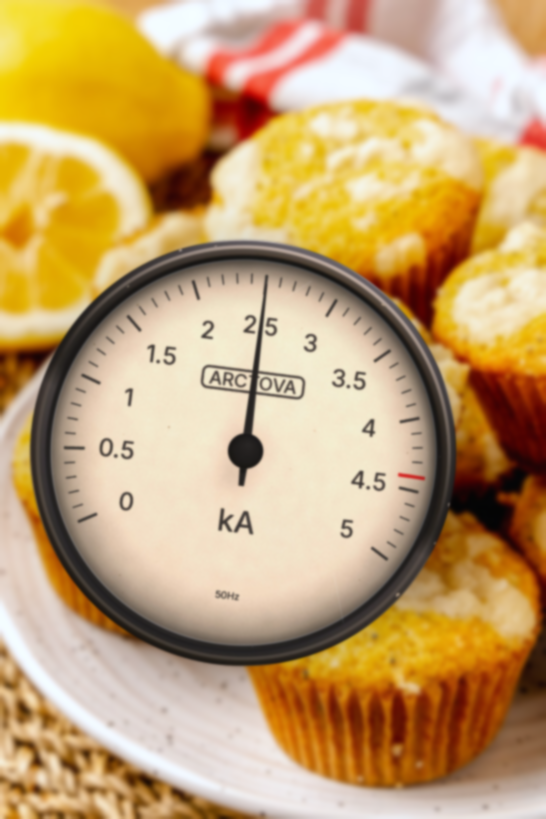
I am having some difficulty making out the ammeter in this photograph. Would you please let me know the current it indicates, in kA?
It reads 2.5 kA
